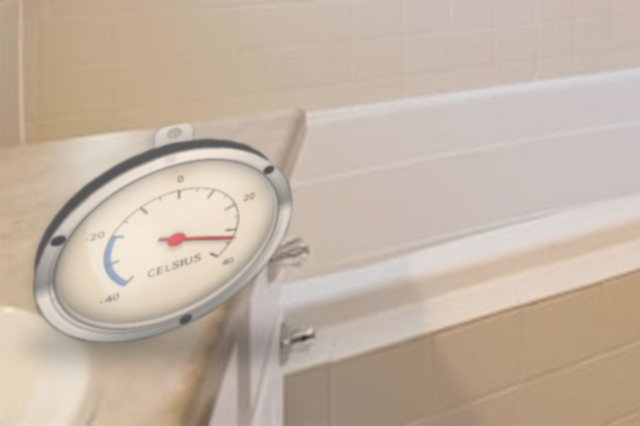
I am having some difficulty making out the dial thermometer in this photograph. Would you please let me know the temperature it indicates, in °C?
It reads 32.5 °C
